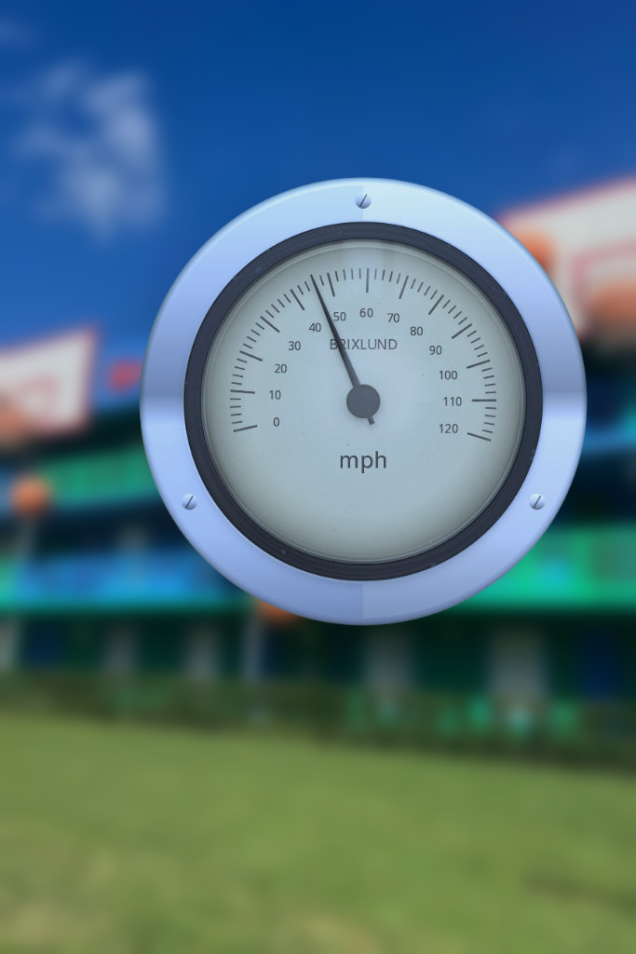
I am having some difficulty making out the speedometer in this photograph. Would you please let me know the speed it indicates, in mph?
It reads 46 mph
